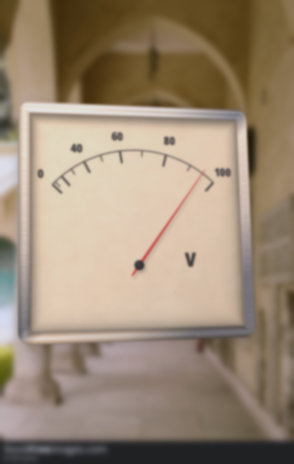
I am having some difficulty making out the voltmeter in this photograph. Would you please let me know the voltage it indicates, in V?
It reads 95 V
